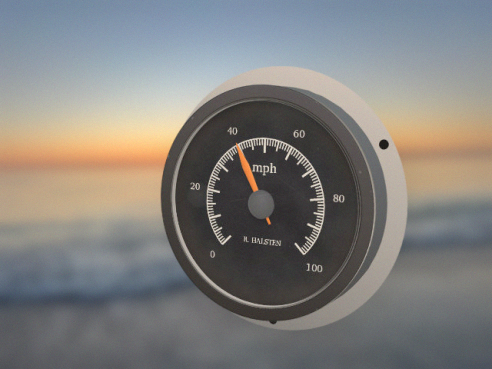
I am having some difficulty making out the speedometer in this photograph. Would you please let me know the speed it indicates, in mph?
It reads 40 mph
